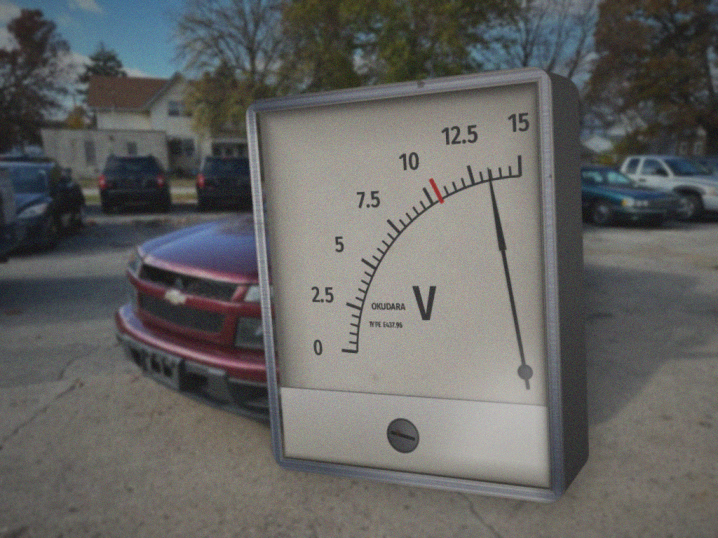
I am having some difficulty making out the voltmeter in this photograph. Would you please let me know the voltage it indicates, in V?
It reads 13.5 V
